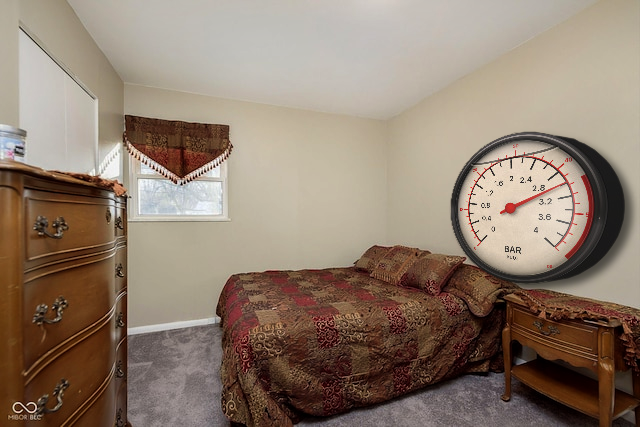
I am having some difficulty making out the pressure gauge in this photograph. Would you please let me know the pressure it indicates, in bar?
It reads 3 bar
